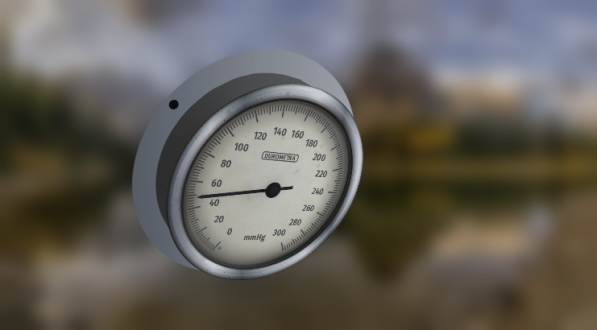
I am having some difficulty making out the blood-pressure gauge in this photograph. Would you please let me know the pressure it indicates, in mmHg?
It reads 50 mmHg
